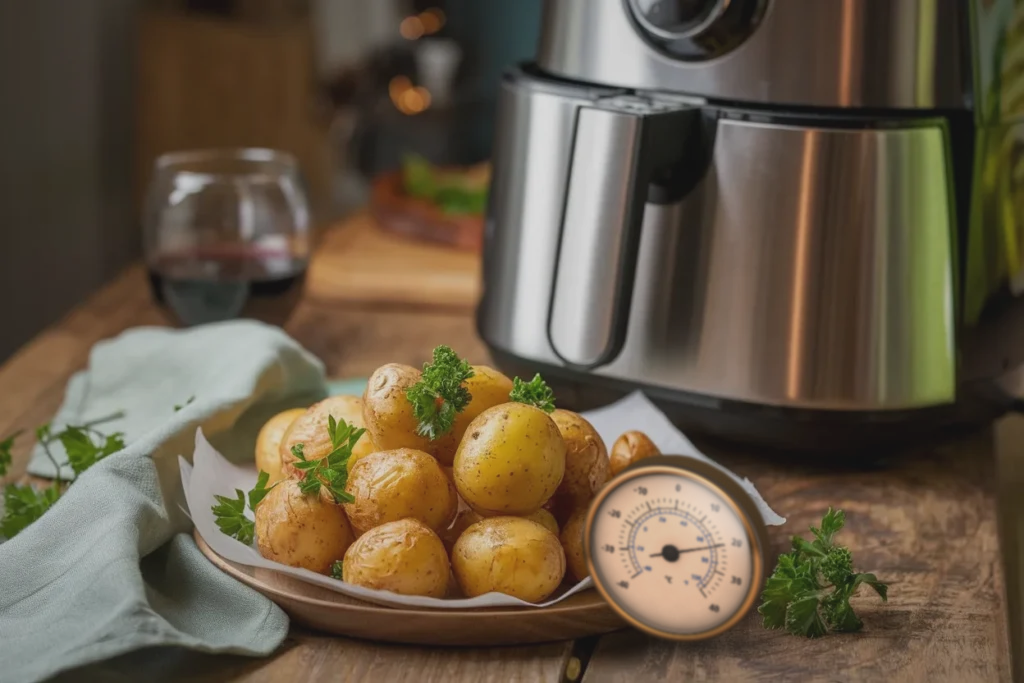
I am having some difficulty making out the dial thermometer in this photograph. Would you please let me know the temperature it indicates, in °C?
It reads 20 °C
